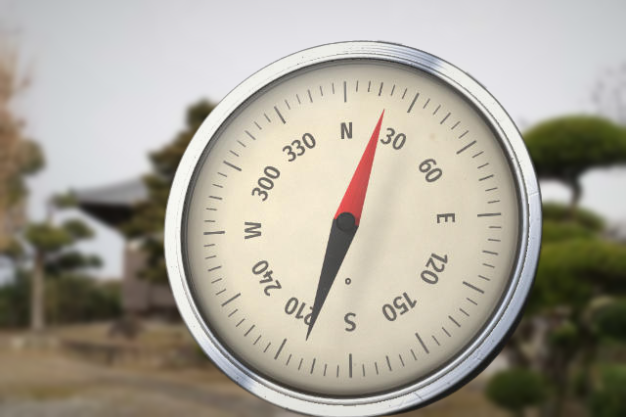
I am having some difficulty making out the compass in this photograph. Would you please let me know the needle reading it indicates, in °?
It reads 20 °
